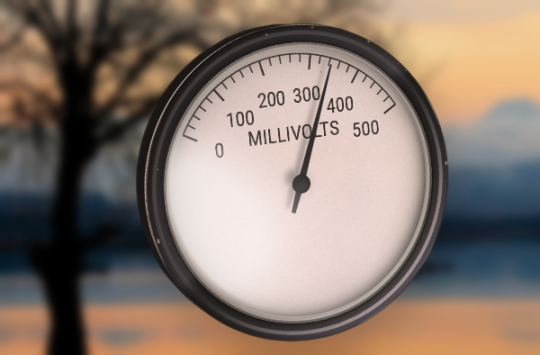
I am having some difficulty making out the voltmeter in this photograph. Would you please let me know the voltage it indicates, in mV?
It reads 340 mV
